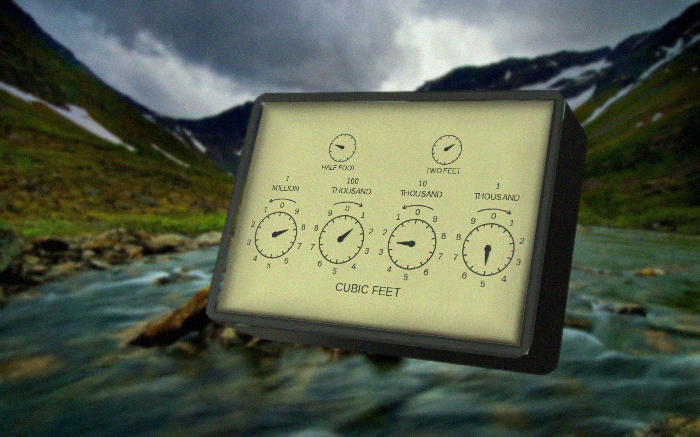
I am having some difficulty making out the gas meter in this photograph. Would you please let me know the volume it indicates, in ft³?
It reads 812500 ft³
